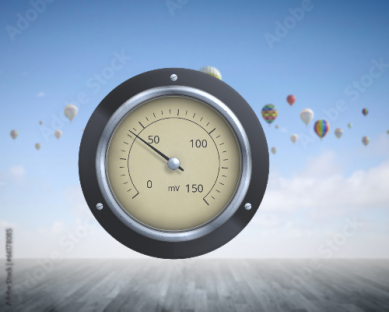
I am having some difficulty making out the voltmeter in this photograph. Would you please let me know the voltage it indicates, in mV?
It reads 42.5 mV
